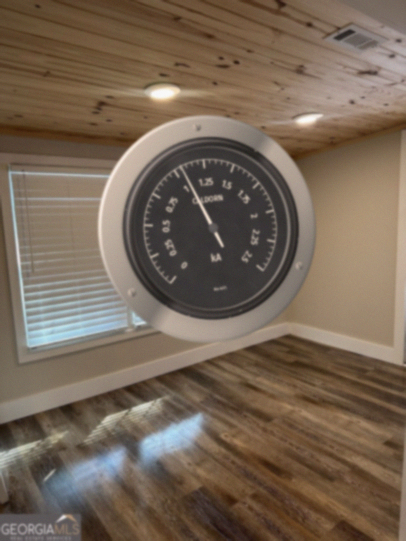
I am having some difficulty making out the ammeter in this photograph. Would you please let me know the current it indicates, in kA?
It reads 1.05 kA
